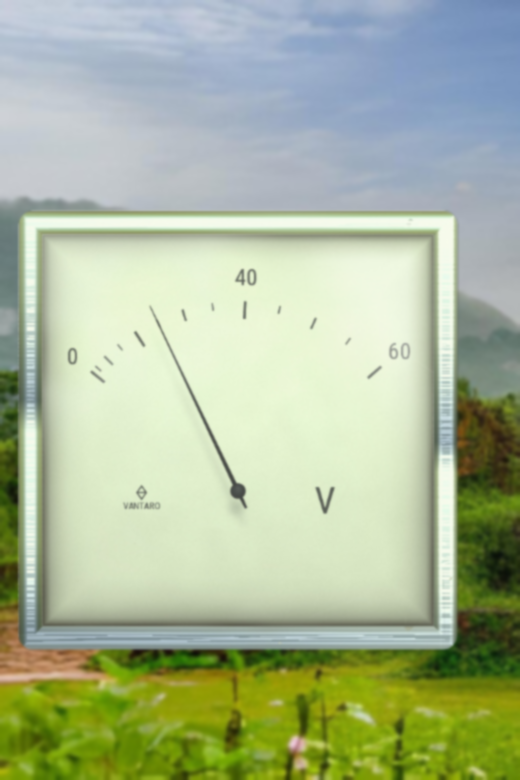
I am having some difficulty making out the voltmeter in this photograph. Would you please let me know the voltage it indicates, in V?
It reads 25 V
